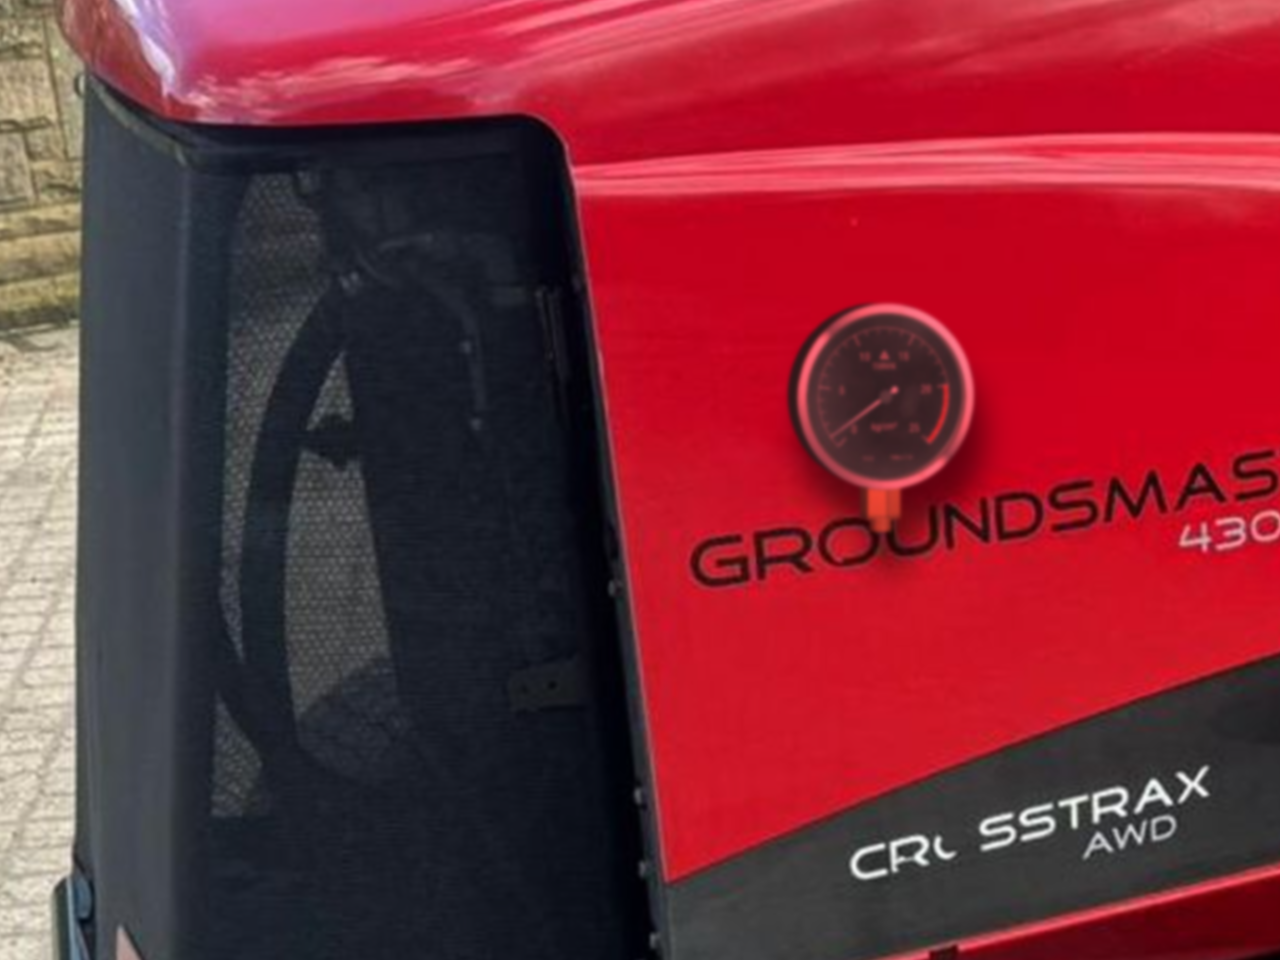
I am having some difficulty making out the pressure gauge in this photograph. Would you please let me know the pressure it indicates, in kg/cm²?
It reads 1 kg/cm²
